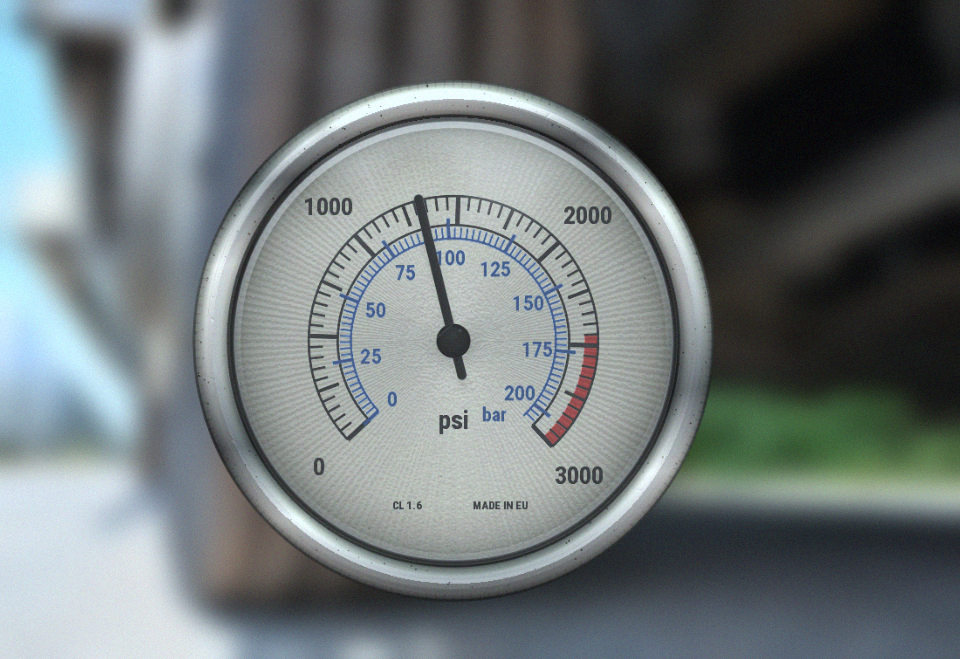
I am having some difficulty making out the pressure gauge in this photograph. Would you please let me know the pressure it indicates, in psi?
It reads 1325 psi
